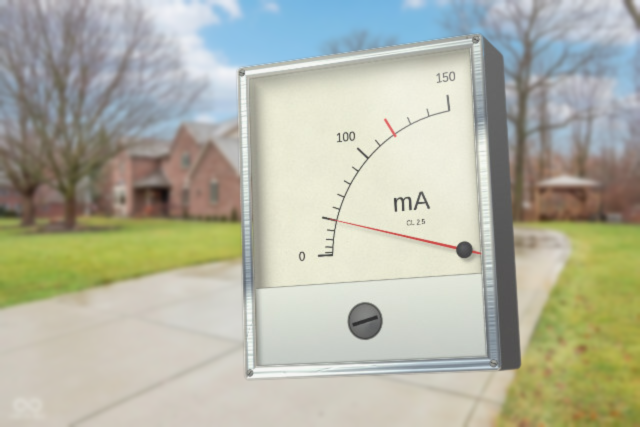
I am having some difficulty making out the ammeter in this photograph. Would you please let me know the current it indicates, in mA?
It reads 50 mA
